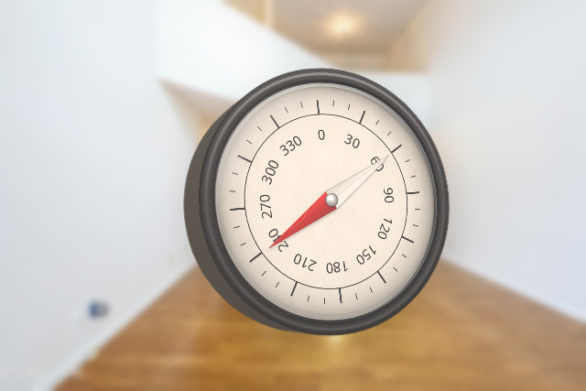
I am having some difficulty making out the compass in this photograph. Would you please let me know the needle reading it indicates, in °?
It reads 240 °
